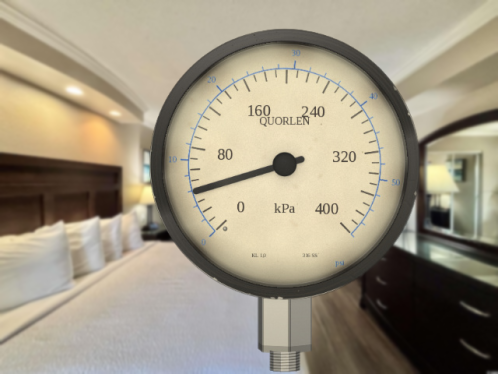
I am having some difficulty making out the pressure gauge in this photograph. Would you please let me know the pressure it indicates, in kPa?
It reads 40 kPa
